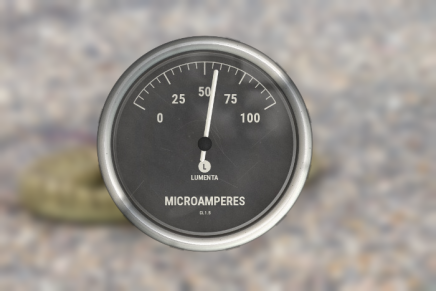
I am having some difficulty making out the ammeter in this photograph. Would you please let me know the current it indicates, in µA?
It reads 57.5 µA
